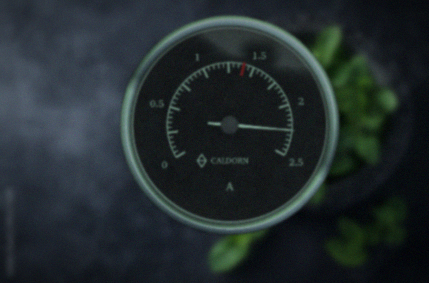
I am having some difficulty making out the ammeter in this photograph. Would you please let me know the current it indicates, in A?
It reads 2.25 A
